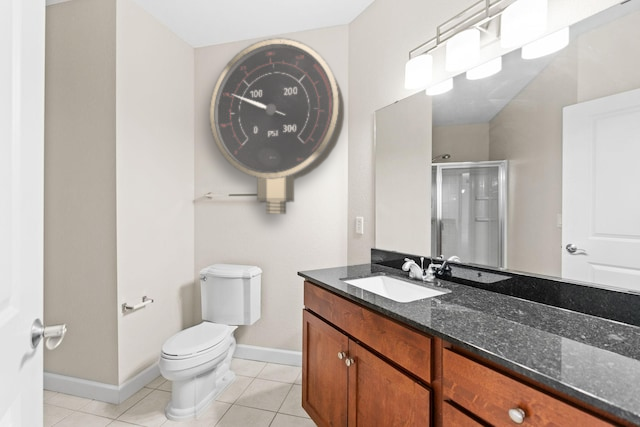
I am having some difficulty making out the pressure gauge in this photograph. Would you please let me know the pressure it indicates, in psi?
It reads 75 psi
